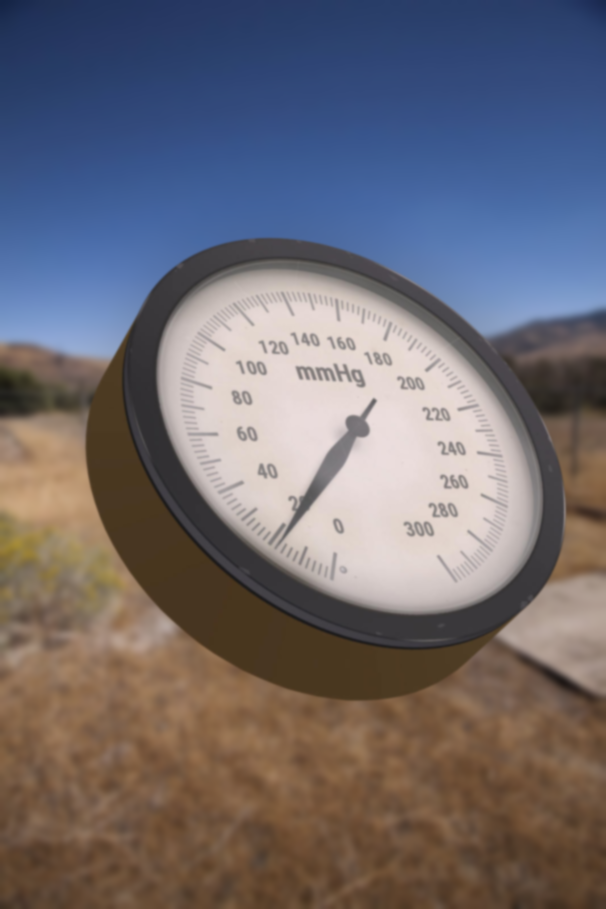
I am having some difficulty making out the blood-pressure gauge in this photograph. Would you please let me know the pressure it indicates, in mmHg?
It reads 18 mmHg
